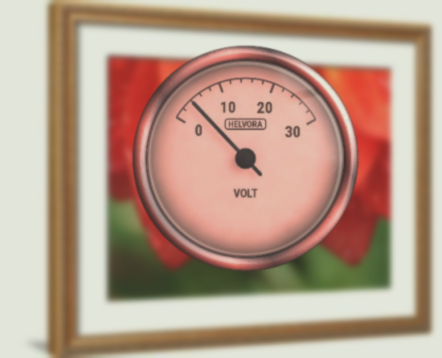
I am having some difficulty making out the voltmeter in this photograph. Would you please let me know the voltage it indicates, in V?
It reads 4 V
